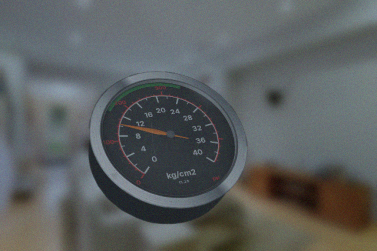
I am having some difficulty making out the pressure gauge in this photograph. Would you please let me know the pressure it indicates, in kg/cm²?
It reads 10 kg/cm²
